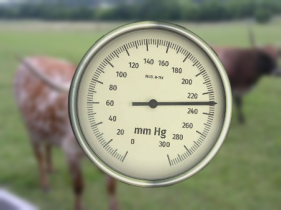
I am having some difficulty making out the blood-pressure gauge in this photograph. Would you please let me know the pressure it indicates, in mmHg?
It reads 230 mmHg
